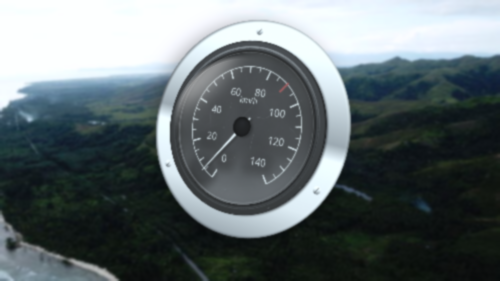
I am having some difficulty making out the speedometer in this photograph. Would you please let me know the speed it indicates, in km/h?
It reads 5 km/h
